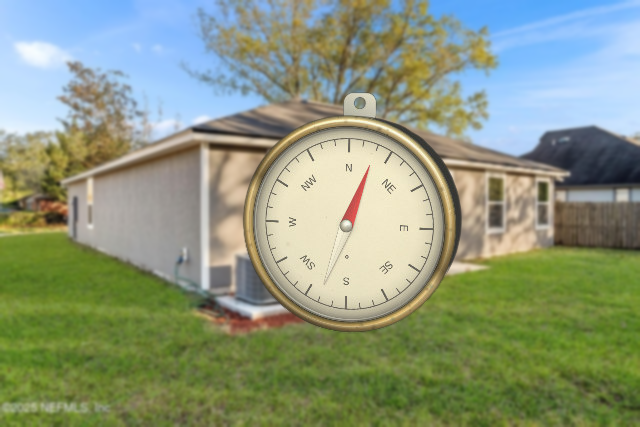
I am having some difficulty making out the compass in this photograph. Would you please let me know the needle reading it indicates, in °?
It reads 20 °
